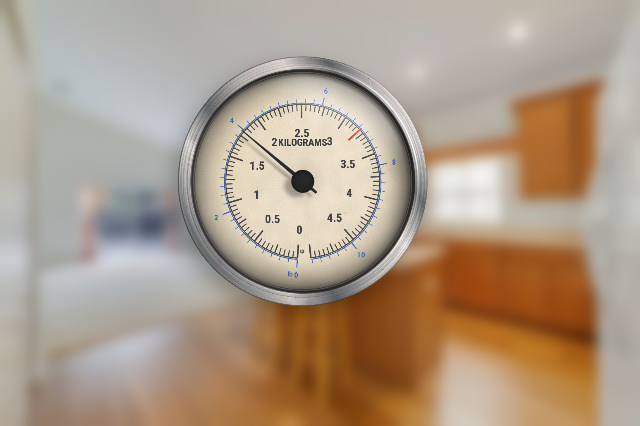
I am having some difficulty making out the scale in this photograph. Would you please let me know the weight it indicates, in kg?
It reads 1.8 kg
